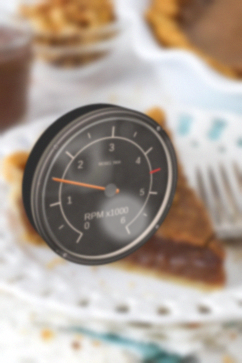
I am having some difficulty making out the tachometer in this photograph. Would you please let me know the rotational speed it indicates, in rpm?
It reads 1500 rpm
